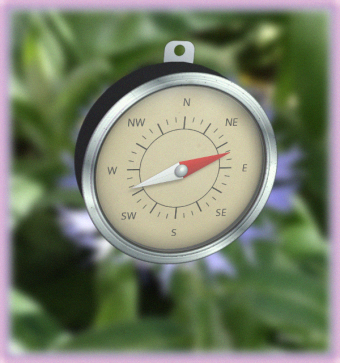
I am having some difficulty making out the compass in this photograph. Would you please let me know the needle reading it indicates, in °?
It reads 70 °
